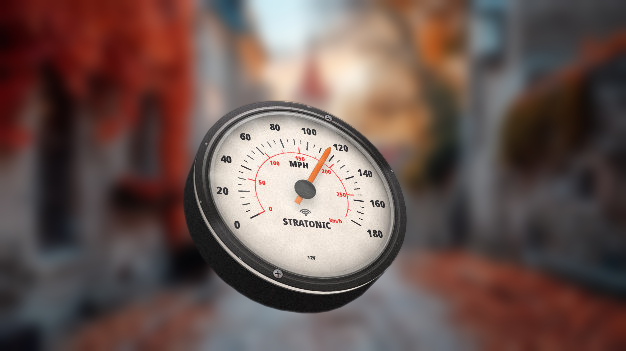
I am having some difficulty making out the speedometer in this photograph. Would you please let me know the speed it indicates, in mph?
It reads 115 mph
